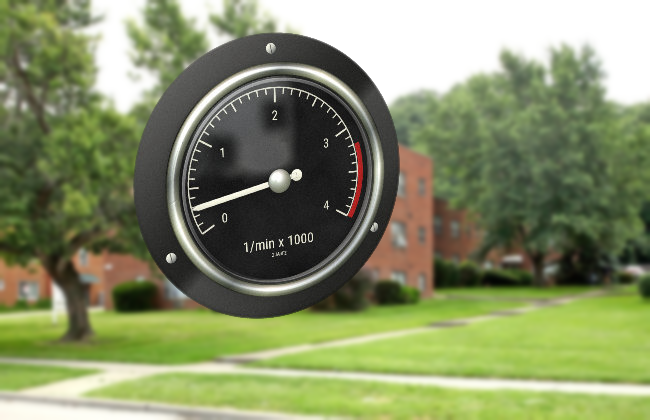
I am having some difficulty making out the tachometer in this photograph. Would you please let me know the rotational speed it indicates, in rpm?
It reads 300 rpm
